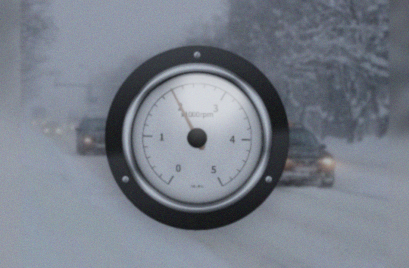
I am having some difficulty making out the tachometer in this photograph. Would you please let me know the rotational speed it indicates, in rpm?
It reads 2000 rpm
